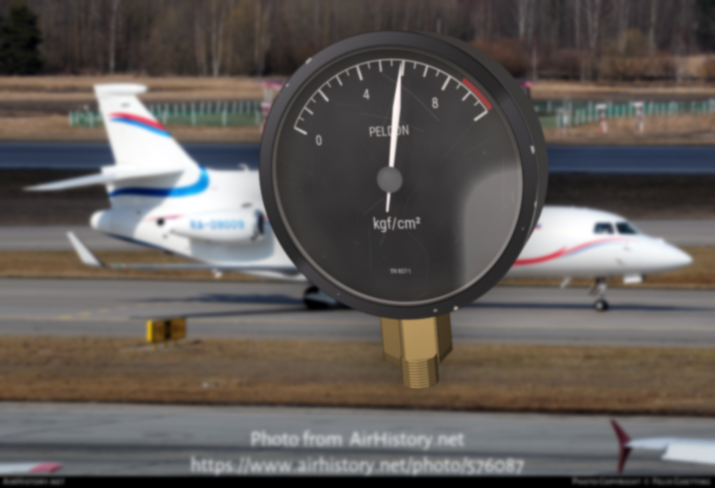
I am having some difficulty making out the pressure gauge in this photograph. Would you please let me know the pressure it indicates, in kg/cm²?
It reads 6 kg/cm²
